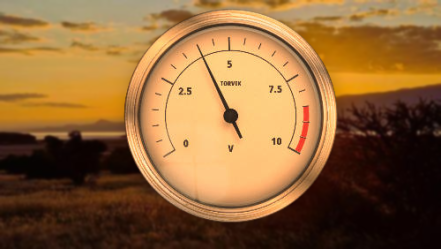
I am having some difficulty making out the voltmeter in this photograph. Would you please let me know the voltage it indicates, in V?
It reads 4 V
